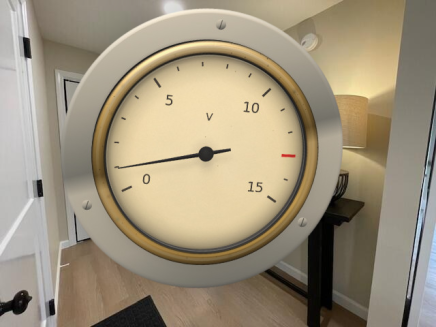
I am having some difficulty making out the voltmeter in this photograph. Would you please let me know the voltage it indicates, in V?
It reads 1 V
